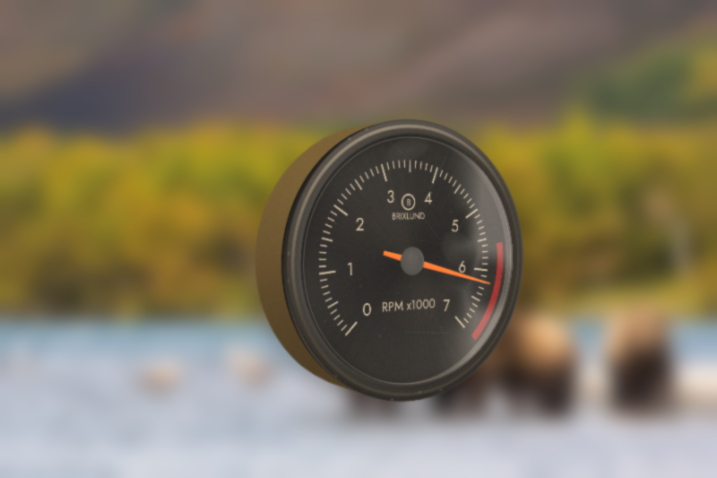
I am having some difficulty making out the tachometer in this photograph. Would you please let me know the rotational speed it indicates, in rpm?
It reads 6200 rpm
